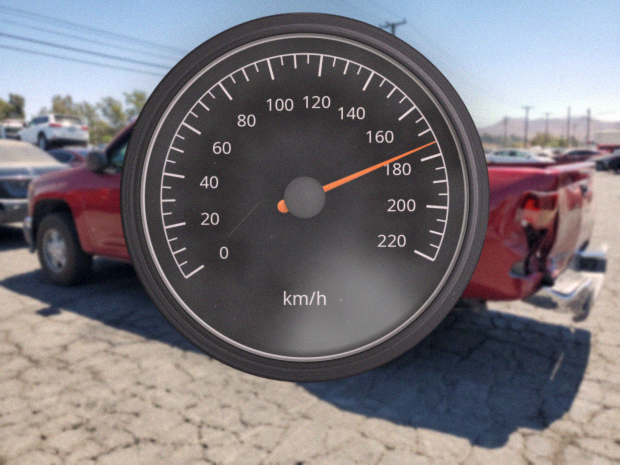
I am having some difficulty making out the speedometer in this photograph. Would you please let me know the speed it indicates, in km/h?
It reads 175 km/h
